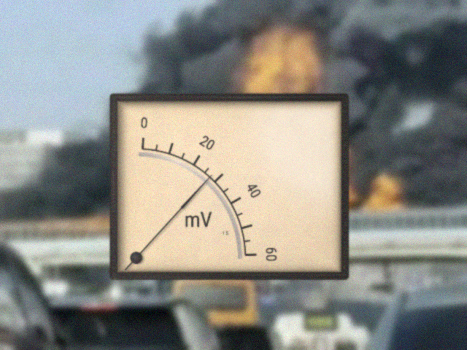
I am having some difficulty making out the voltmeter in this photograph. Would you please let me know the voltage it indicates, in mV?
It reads 27.5 mV
